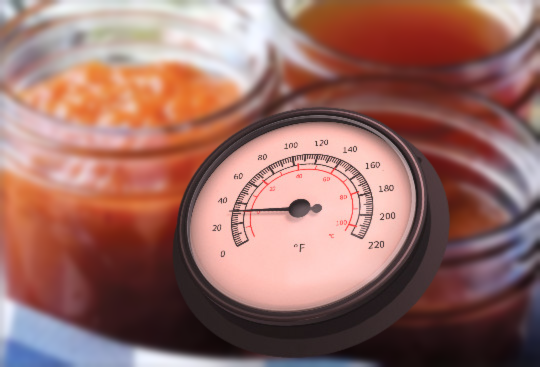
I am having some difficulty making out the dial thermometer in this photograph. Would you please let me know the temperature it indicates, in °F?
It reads 30 °F
